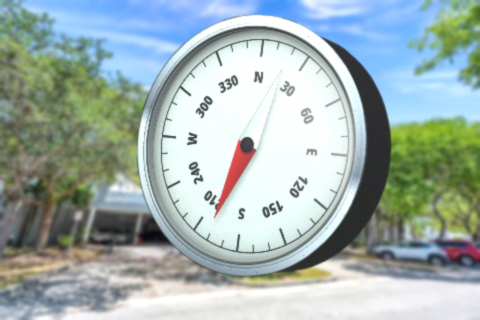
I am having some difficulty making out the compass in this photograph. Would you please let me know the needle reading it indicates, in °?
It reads 200 °
